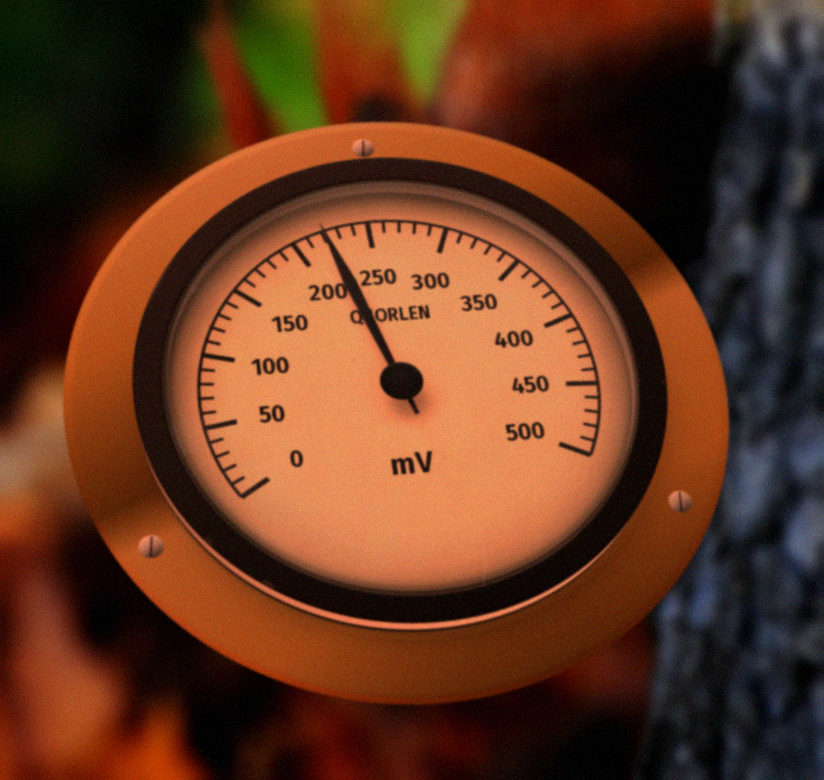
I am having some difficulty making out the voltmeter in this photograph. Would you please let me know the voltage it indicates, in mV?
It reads 220 mV
